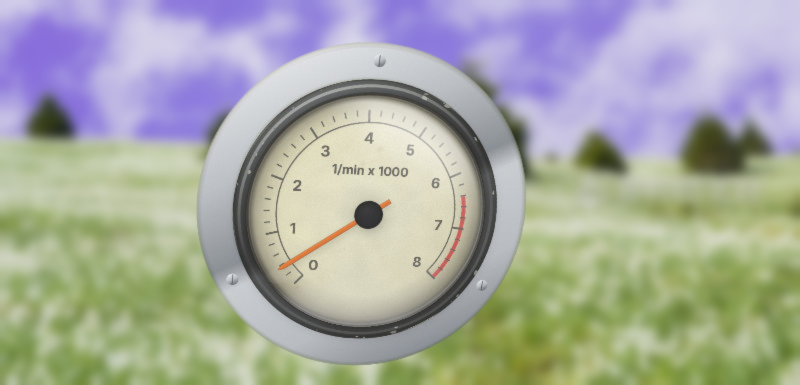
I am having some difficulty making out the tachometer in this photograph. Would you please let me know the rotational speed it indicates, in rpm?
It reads 400 rpm
